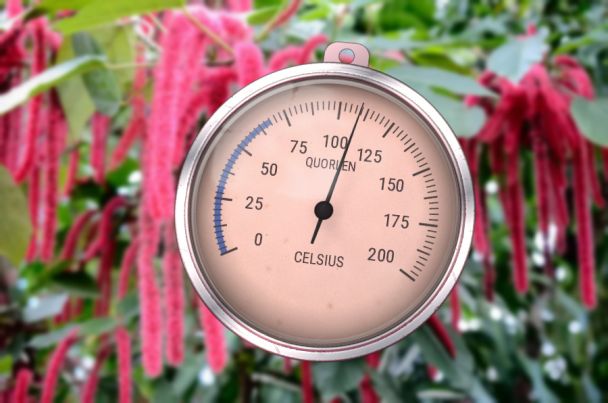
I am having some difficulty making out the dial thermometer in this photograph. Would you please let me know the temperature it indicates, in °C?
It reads 110 °C
